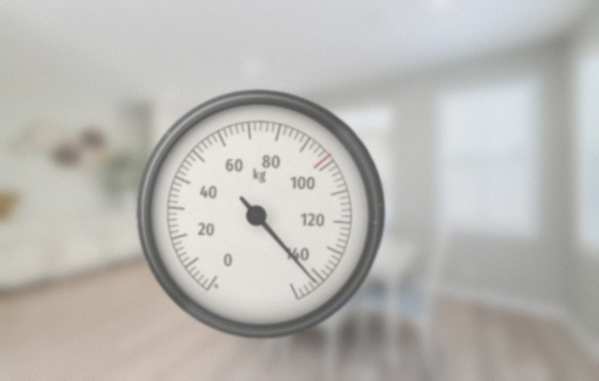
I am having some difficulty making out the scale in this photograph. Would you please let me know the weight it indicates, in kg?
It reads 142 kg
